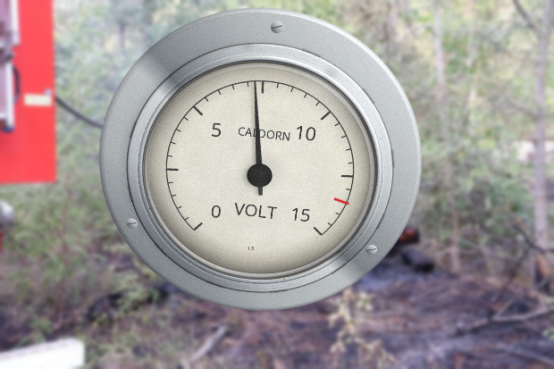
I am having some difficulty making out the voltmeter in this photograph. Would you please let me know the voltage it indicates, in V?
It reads 7.25 V
